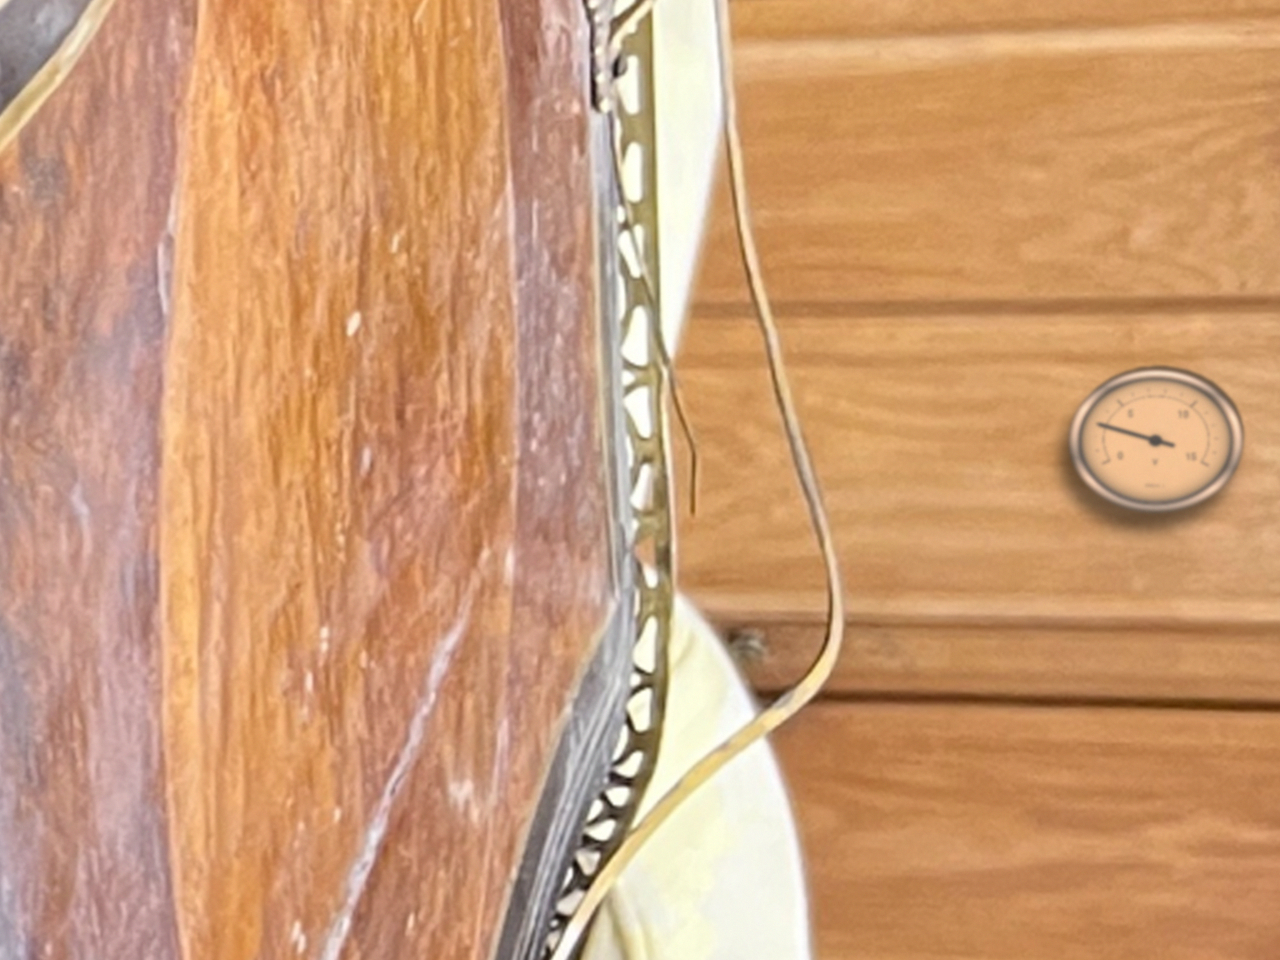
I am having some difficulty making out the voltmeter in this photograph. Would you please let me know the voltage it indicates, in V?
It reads 3 V
